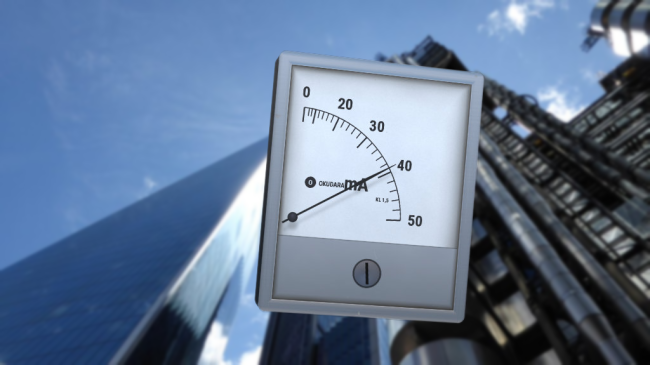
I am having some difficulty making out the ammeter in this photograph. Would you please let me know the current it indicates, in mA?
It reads 39 mA
